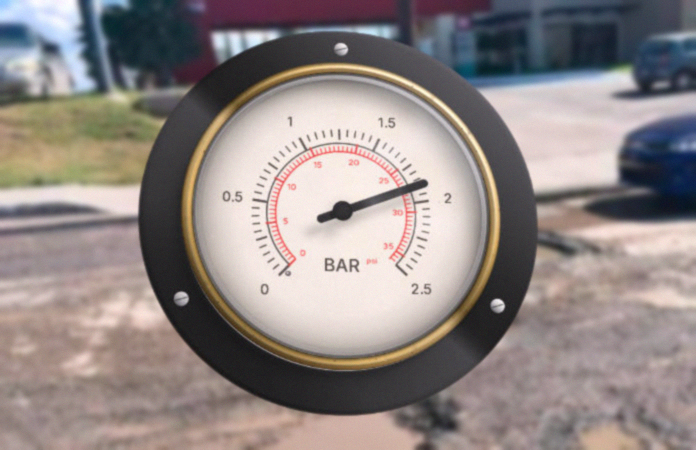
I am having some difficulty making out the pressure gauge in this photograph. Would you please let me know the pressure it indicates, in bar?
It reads 1.9 bar
